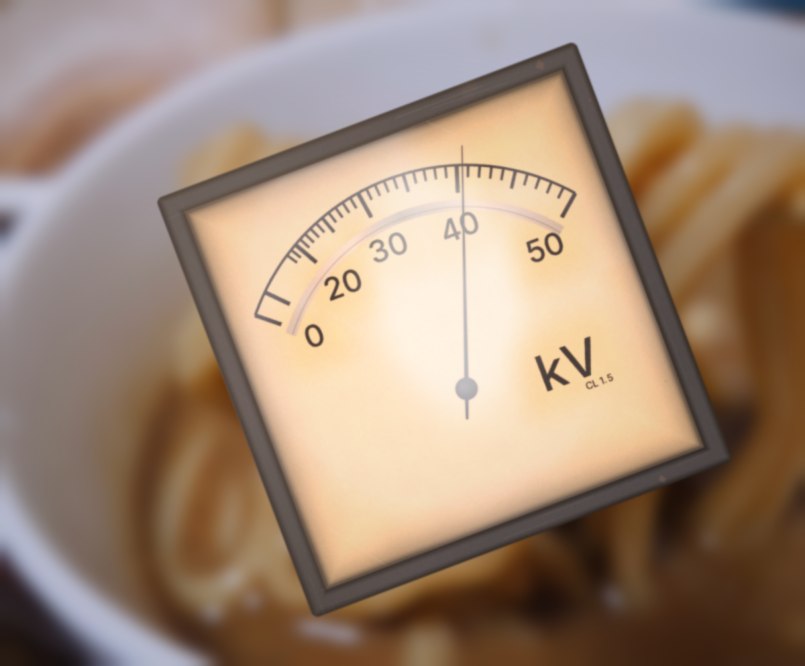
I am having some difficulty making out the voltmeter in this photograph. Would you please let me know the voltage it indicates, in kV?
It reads 40.5 kV
